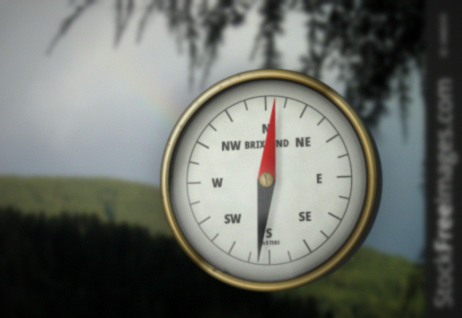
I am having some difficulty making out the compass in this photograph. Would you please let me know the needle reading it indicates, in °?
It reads 7.5 °
